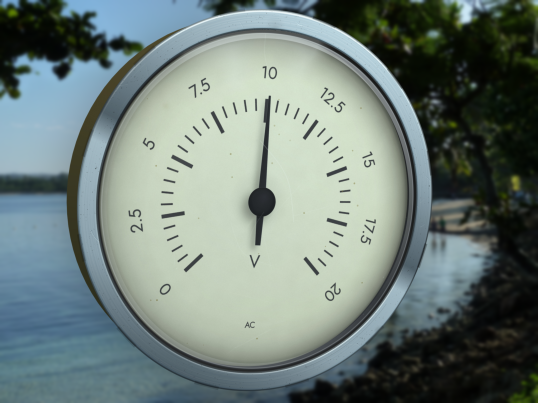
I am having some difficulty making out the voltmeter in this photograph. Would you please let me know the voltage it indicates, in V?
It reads 10 V
